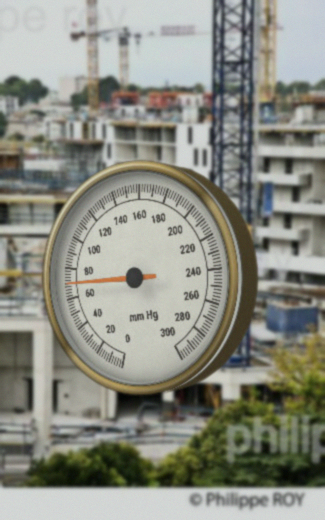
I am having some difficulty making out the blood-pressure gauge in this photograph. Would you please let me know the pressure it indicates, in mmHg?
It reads 70 mmHg
